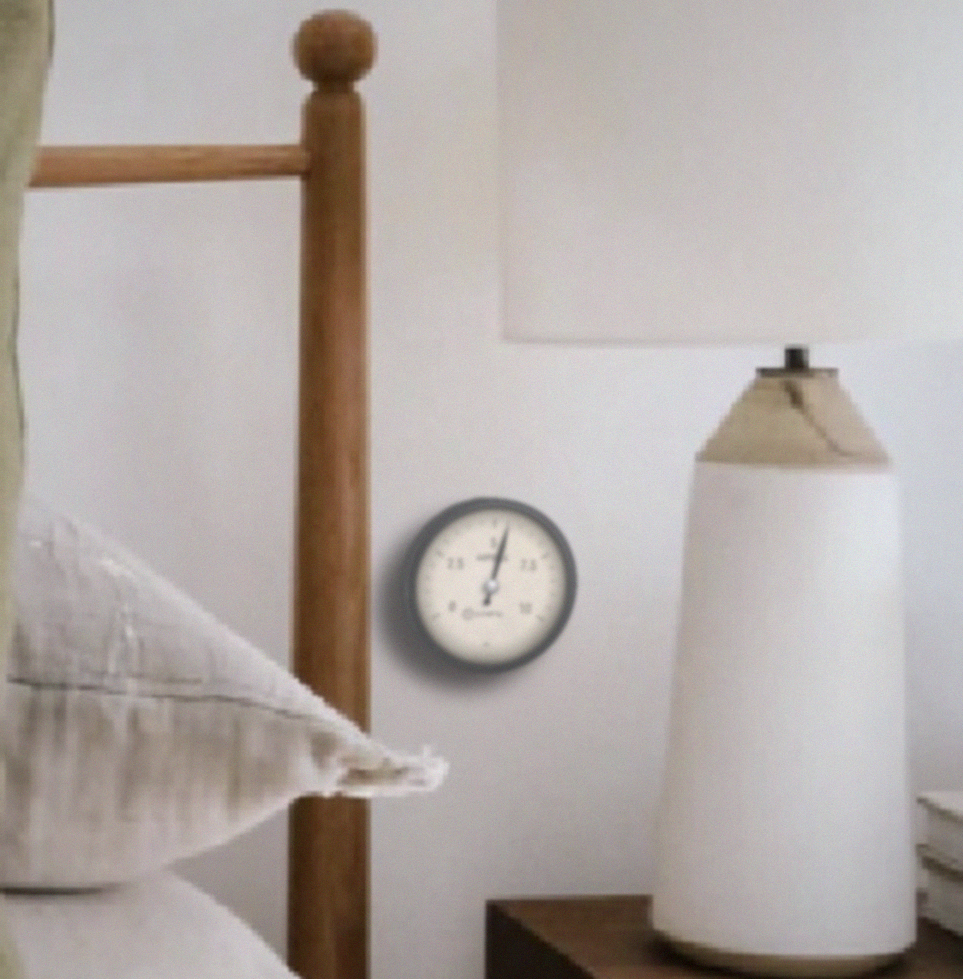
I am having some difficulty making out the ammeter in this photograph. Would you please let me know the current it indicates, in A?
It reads 5.5 A
